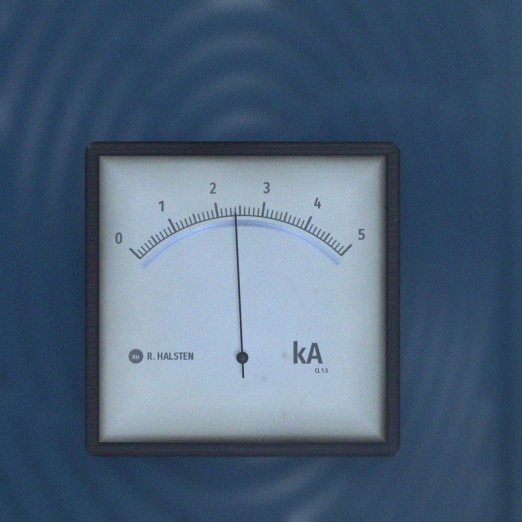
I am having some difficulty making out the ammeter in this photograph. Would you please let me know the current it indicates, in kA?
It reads 2.4 kA
